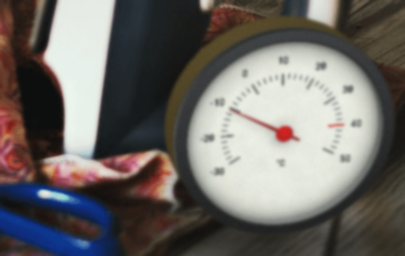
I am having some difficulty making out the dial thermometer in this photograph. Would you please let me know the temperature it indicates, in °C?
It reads -10 °C
